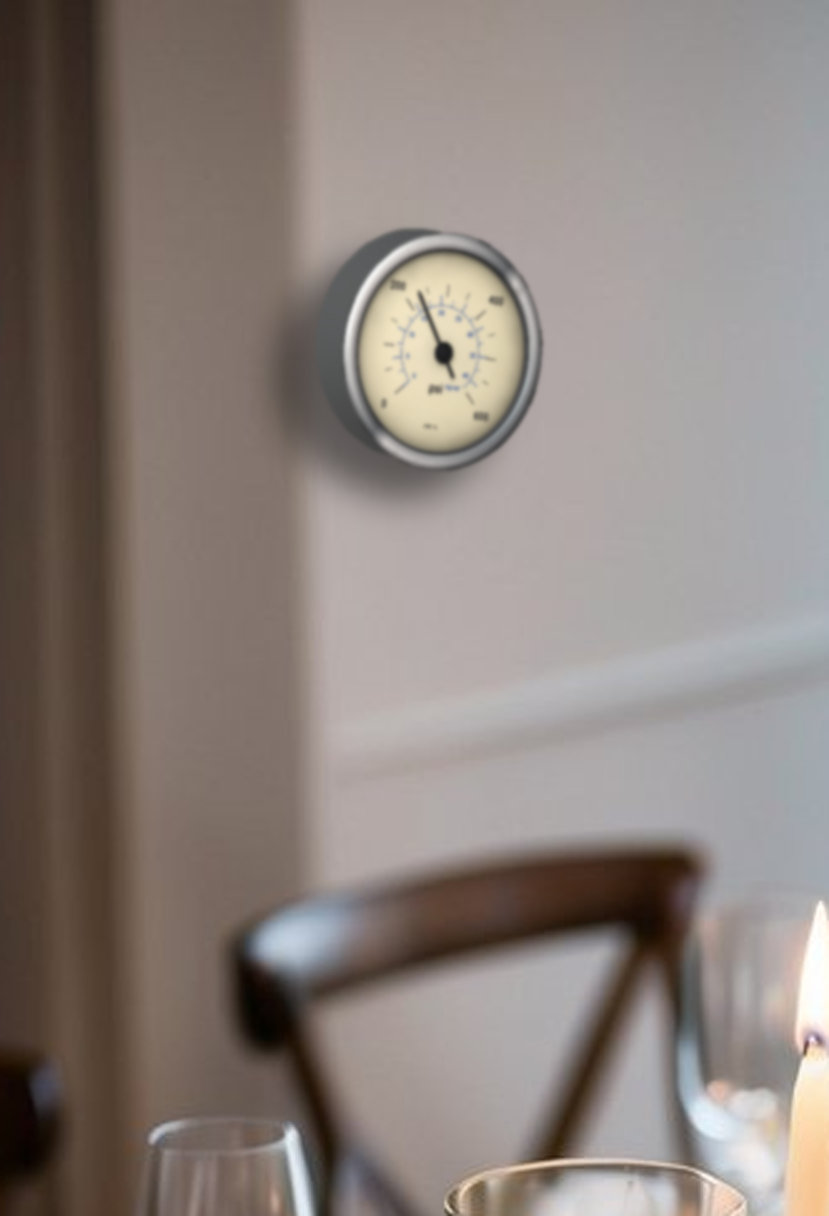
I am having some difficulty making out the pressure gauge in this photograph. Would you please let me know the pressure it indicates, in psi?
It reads 225 psi
